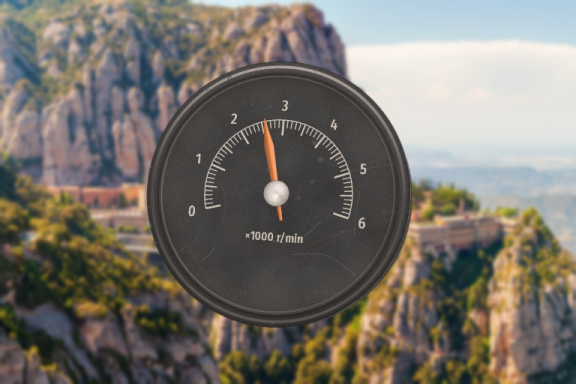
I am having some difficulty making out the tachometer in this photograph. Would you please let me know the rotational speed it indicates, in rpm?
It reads 2600 rpm
